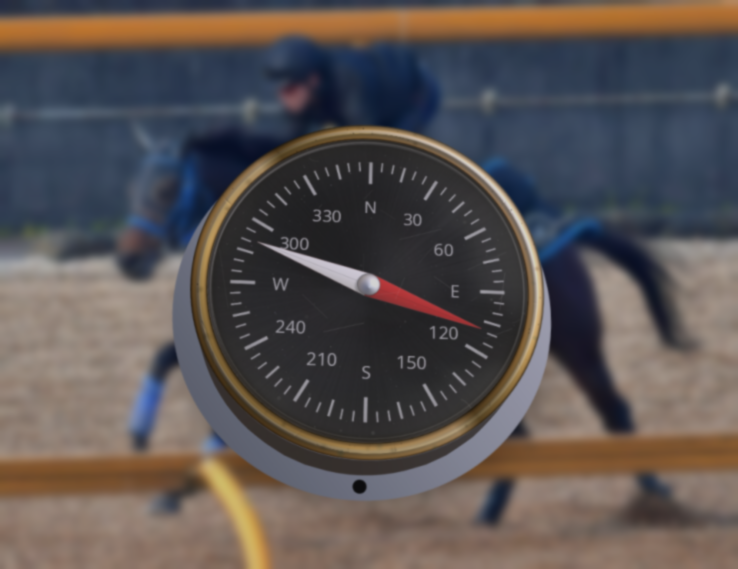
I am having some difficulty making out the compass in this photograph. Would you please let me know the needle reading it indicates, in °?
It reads 110 °
